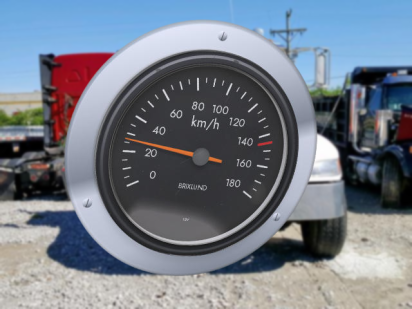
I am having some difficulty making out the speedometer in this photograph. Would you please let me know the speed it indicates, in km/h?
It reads 27.5 km/h
